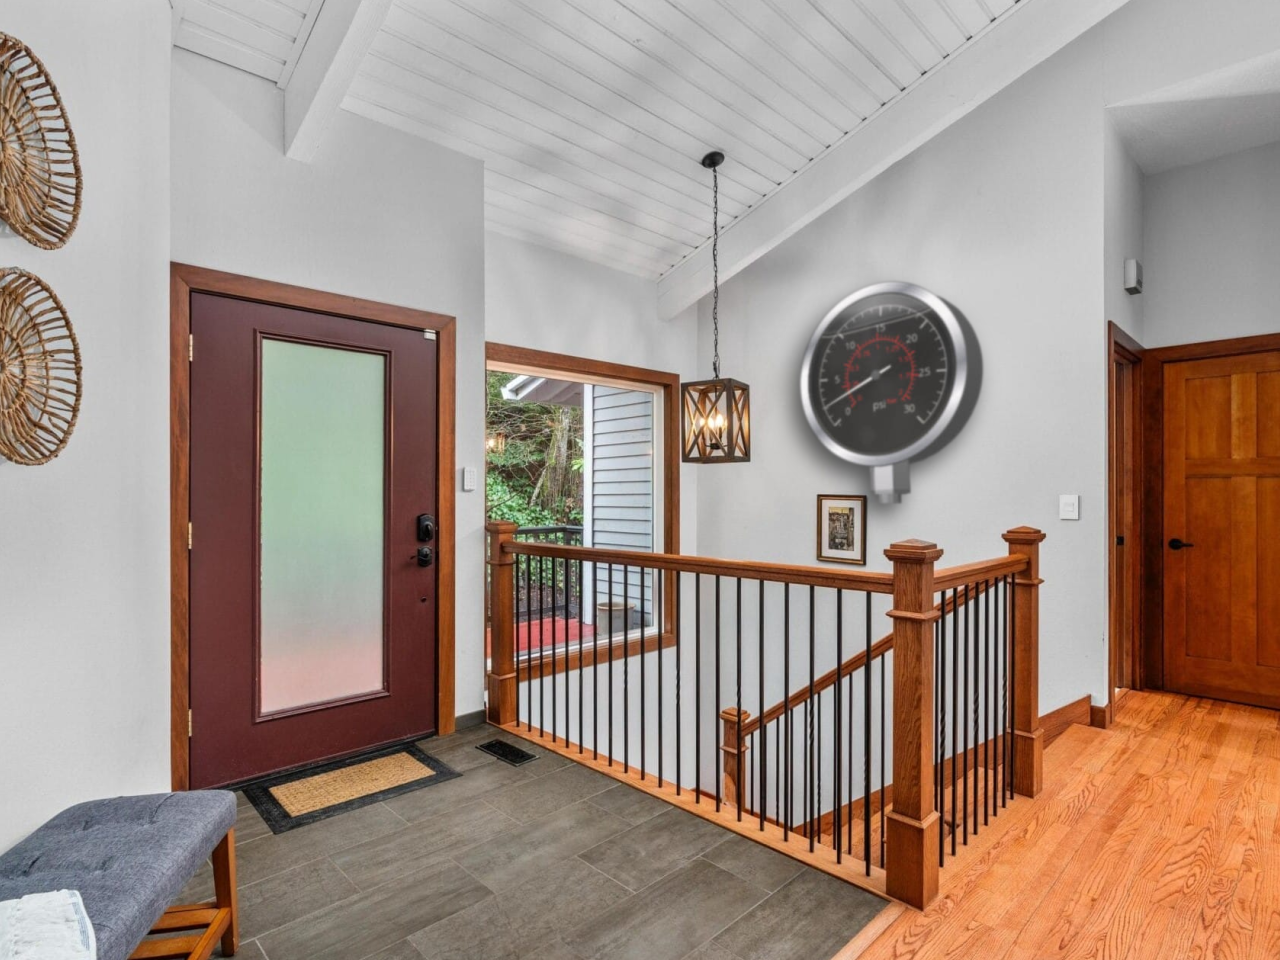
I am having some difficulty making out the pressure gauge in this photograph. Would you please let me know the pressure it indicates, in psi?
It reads 2 psi
